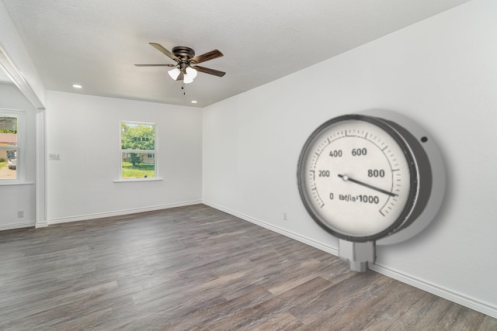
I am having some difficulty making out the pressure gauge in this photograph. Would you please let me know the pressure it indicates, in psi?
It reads 900 psi
